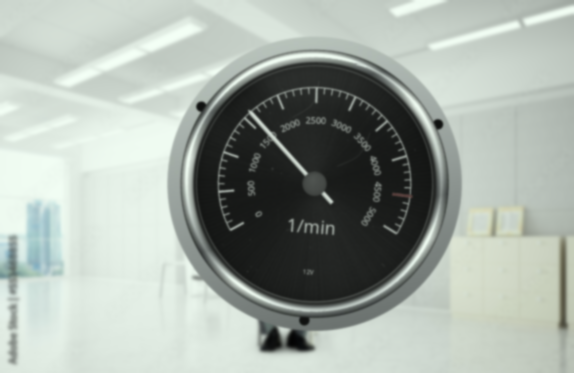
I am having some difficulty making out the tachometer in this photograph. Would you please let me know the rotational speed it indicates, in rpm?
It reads 1600 rpm
